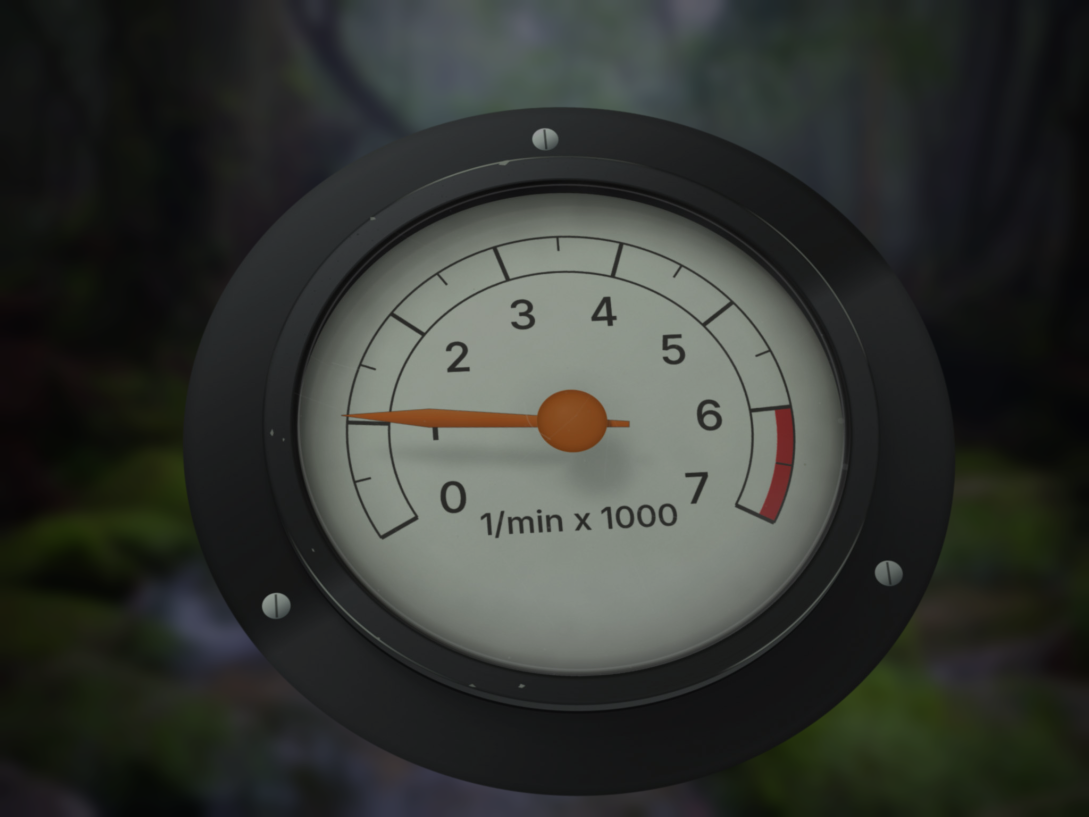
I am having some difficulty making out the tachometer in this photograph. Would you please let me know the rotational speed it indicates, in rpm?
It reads 1000 rpm
